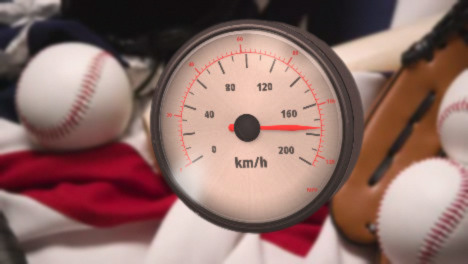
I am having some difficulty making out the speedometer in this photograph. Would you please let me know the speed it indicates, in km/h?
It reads 175 km/h
